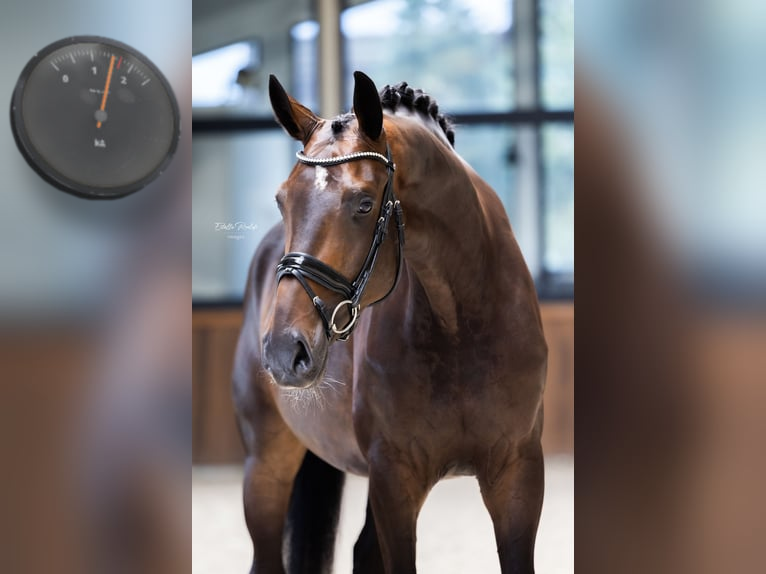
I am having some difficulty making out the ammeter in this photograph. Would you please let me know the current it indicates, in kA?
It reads 1.5 kA
